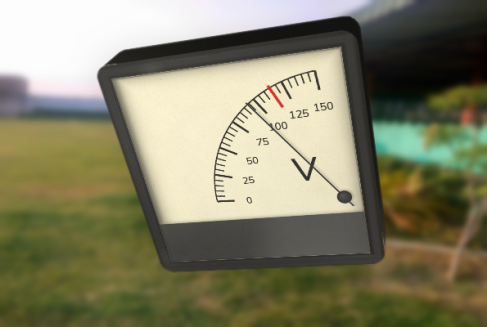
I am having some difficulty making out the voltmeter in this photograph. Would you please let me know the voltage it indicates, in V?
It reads 95 V
